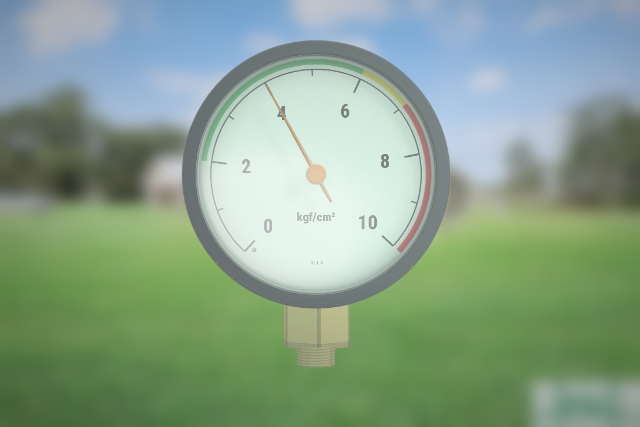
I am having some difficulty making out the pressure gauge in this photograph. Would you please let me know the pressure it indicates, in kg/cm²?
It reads 4 kg/cm²
